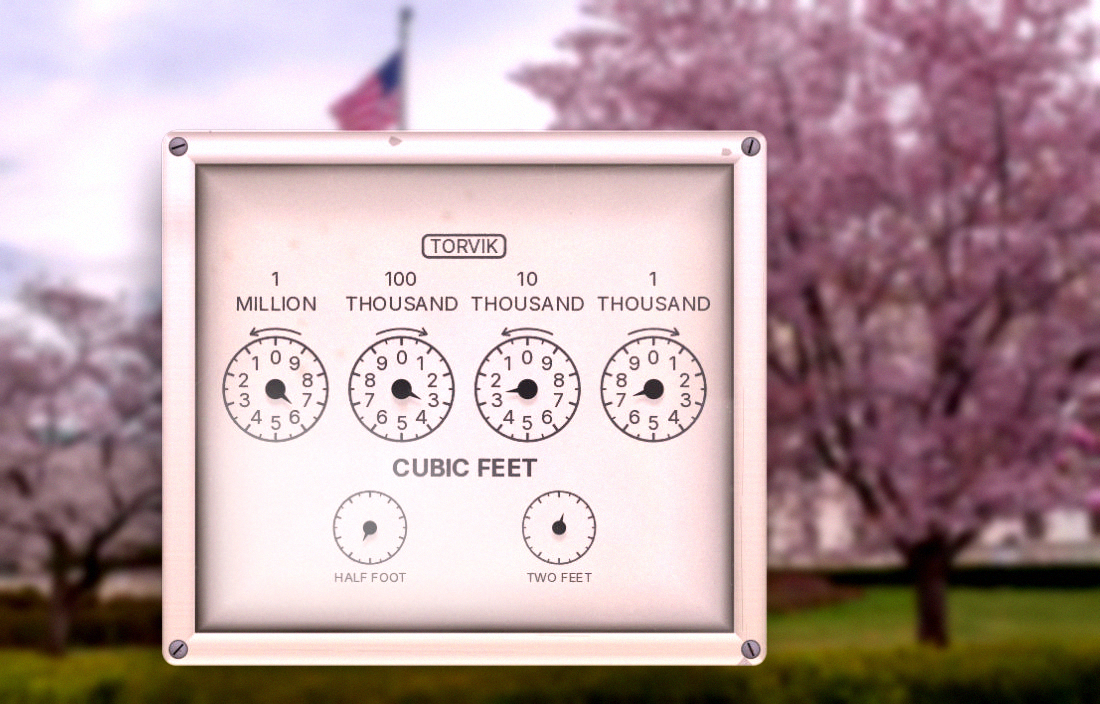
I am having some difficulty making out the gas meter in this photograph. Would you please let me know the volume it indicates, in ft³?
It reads 632700 ft³
